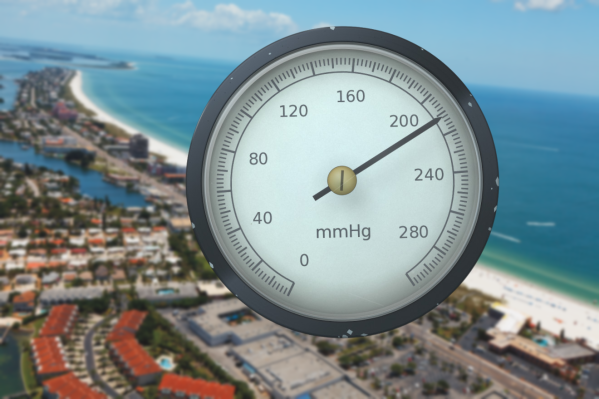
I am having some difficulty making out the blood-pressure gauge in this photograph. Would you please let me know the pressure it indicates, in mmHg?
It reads 212 mmHg
